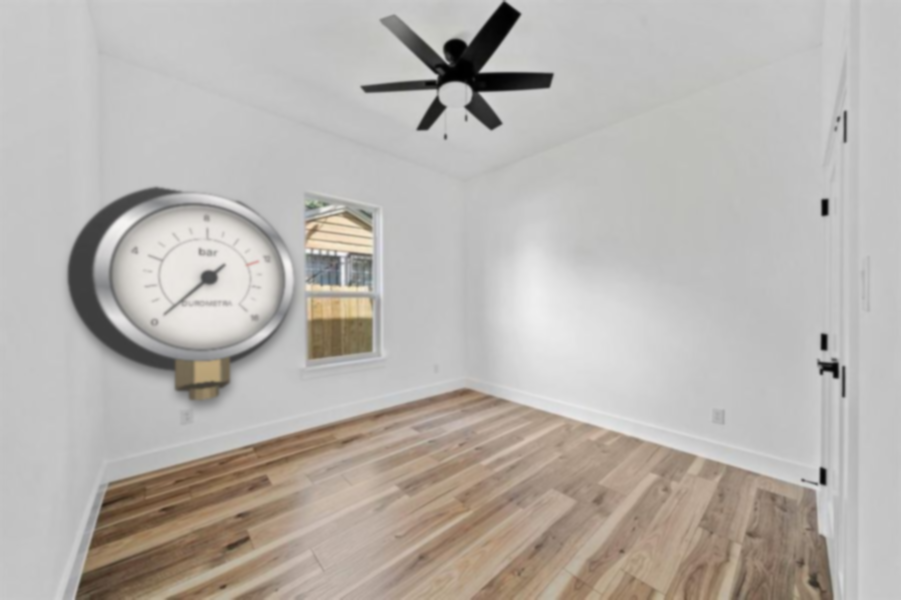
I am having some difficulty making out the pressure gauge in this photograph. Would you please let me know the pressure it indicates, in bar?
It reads 0 bar
